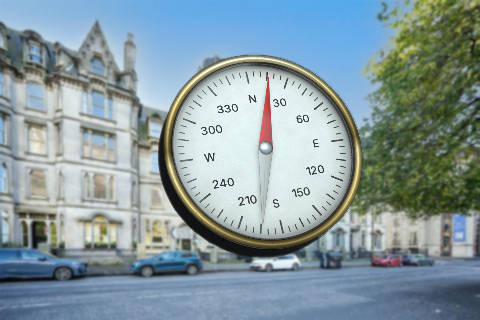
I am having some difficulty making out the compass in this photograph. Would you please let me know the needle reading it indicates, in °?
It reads 15 °
